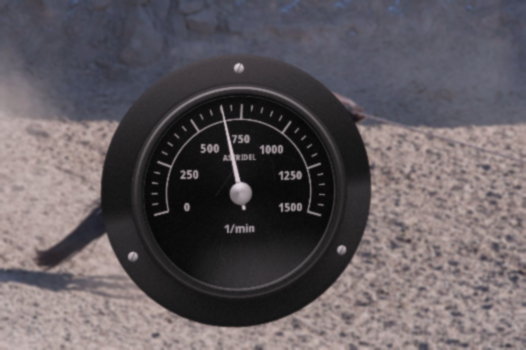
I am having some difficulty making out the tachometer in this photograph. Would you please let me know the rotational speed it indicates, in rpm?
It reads 650 rpm
